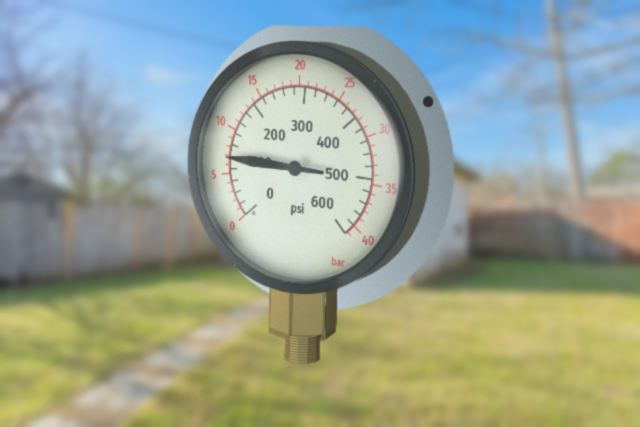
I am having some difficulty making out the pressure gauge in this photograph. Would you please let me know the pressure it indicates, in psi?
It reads 100 psi
